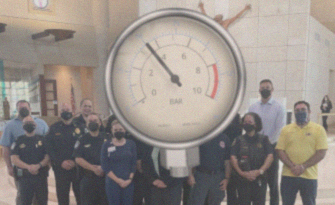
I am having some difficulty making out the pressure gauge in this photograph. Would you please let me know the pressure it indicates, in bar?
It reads 3.5 bar
